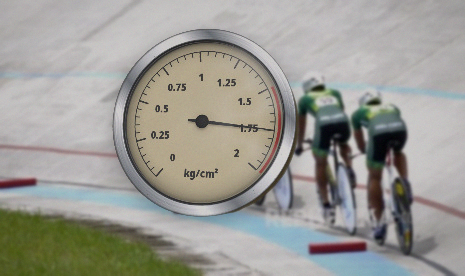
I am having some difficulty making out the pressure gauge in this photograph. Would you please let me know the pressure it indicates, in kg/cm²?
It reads 1.75 kg/cm²
